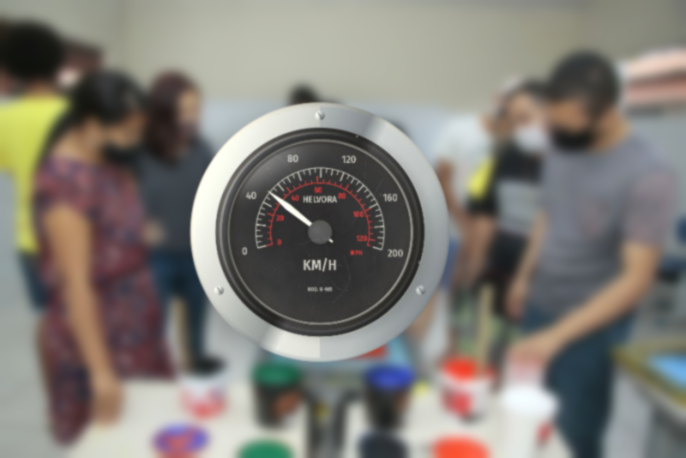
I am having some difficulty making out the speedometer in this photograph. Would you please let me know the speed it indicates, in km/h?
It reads 50 km/h
